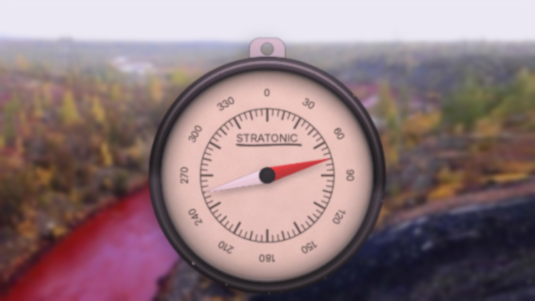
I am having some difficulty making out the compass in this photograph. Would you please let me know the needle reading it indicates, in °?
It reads 75 °
